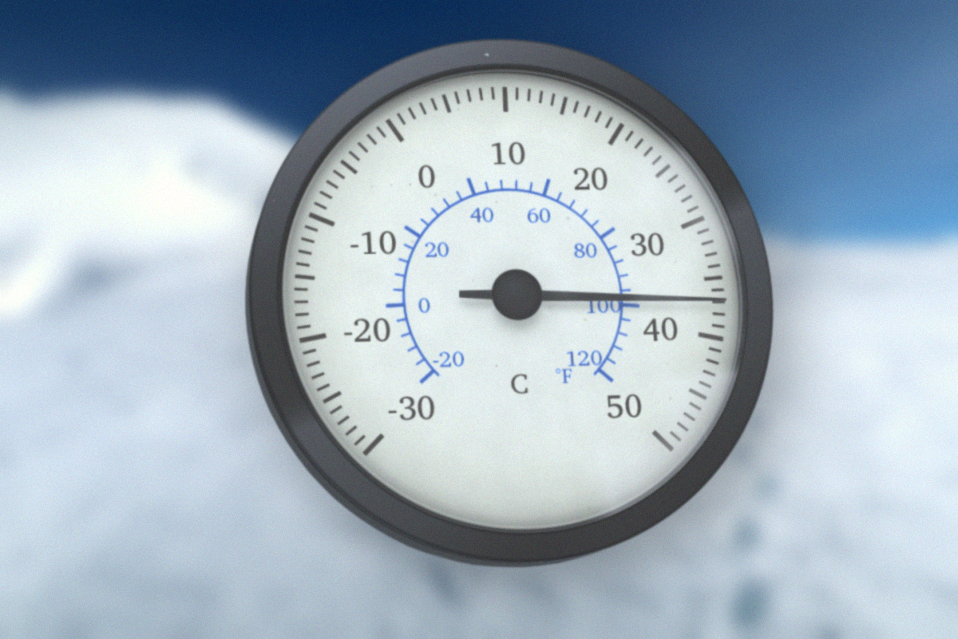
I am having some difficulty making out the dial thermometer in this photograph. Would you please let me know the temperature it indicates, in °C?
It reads 37 °C
